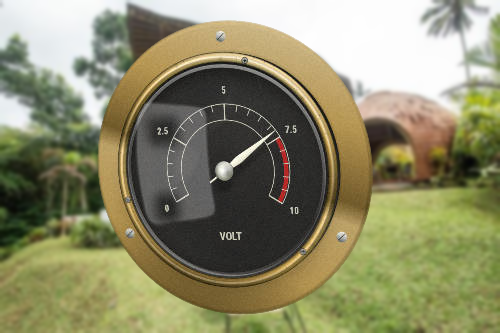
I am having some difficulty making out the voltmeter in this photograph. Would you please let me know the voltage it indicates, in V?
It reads 7.25 V
